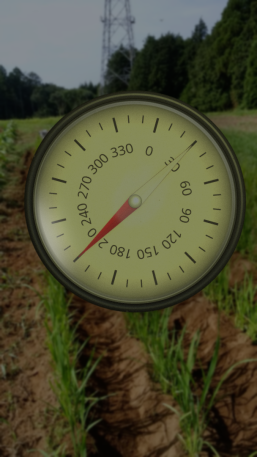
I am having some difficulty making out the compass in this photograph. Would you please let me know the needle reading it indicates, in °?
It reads 210 °
